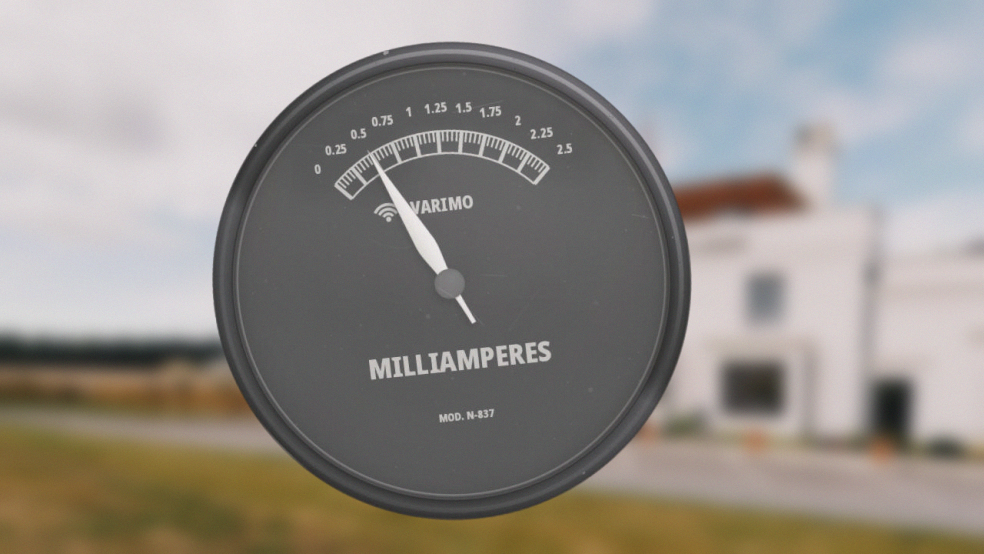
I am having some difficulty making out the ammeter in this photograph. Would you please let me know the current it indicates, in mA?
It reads 0.5 mA
